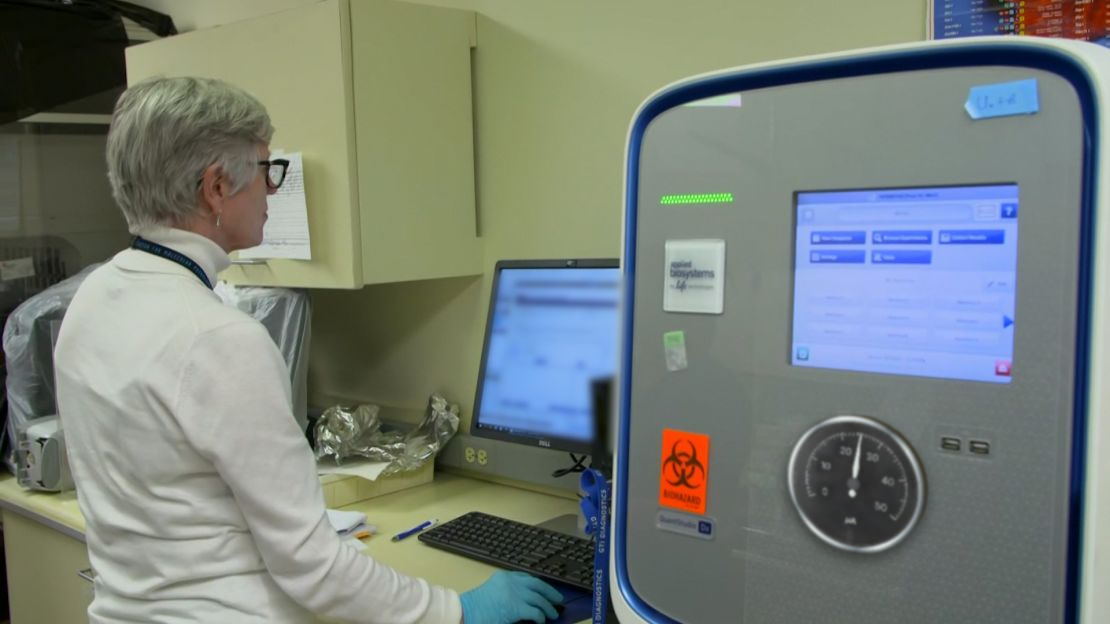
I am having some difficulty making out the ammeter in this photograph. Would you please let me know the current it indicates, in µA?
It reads 25 µA
